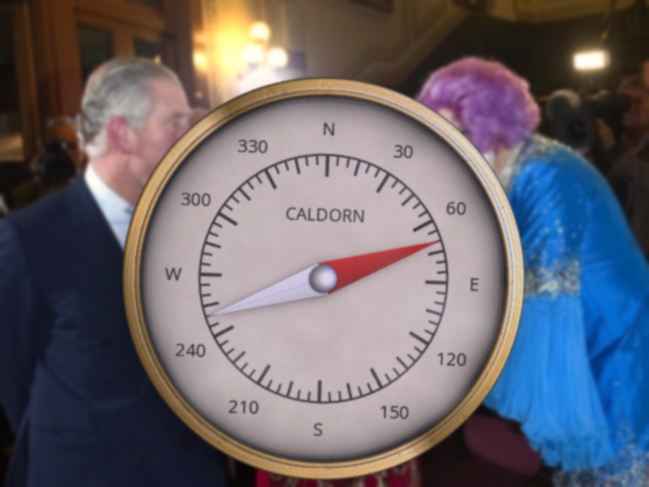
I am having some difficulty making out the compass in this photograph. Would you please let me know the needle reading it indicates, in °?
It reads 70 °
